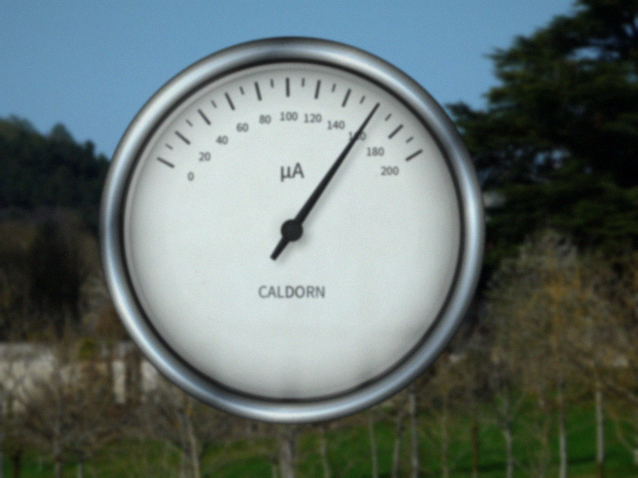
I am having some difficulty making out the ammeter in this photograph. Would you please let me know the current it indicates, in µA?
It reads 160 µA
